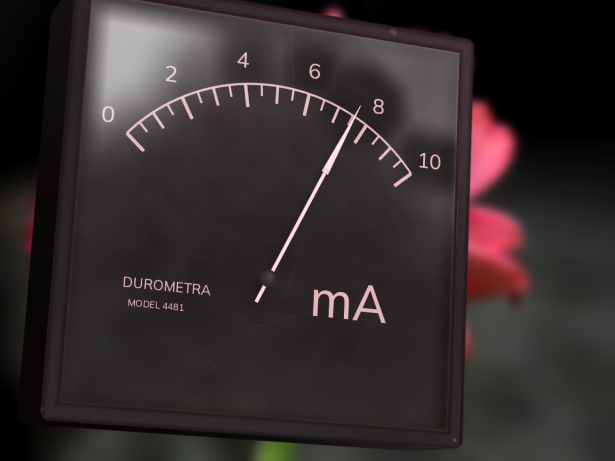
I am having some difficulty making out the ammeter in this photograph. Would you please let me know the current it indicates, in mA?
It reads 7.5 mA
